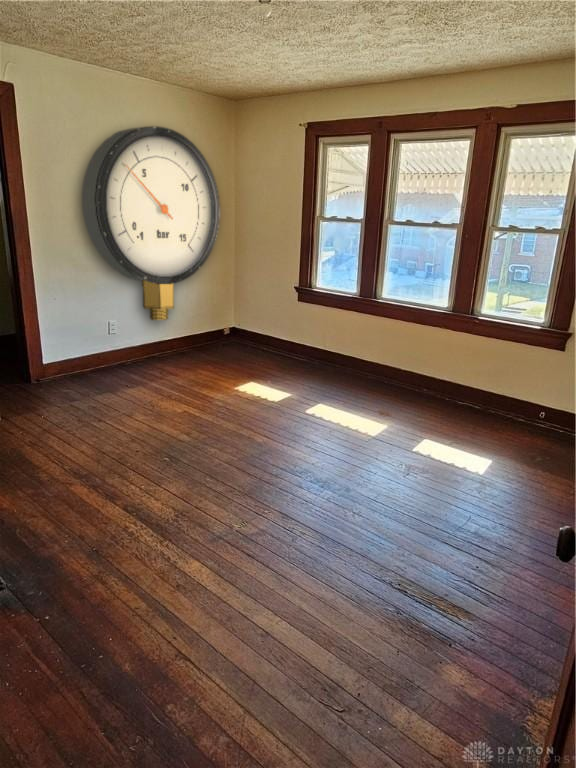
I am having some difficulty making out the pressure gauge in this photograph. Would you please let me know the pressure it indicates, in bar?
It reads 4 bar
